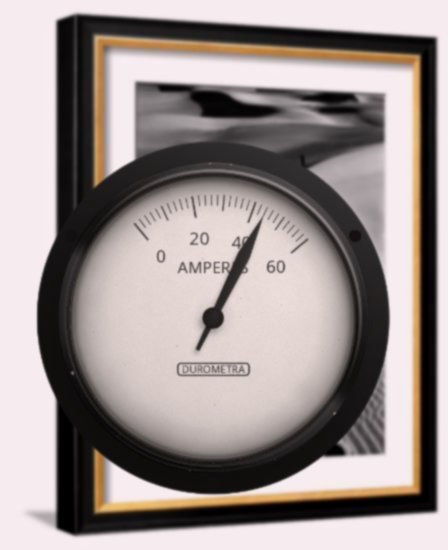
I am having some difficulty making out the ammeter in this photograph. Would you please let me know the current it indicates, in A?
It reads 44 A
